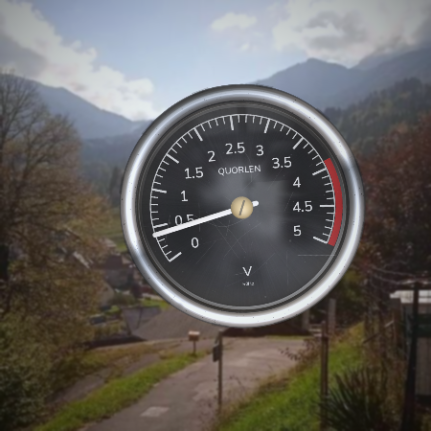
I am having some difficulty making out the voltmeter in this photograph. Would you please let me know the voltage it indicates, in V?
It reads 0.4 V
